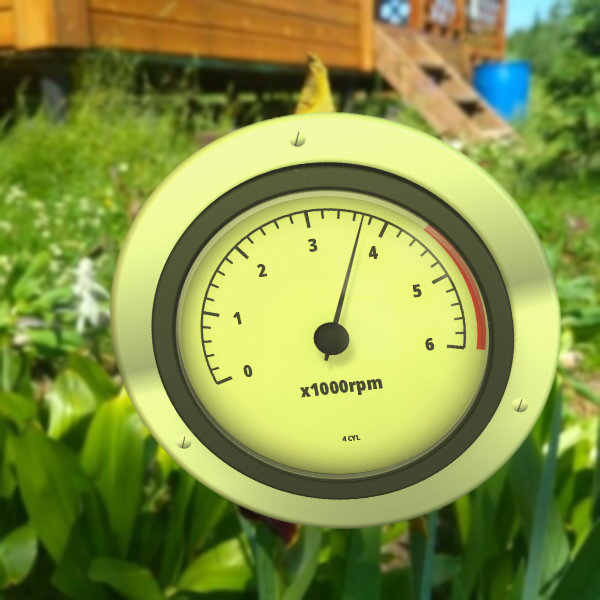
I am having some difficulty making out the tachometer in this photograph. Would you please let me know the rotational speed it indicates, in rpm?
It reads 3700 rpm
